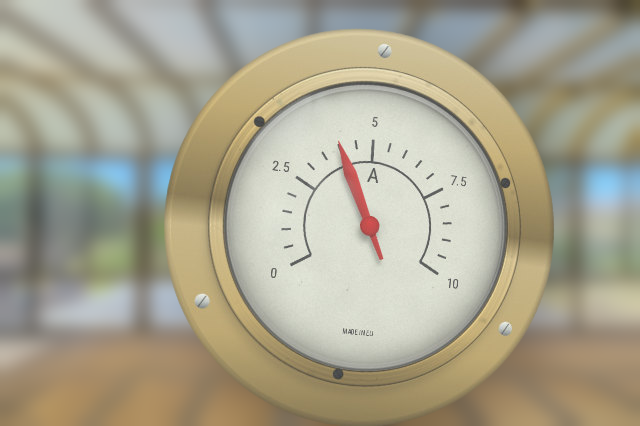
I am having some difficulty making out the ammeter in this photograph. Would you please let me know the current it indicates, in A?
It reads 4 A
